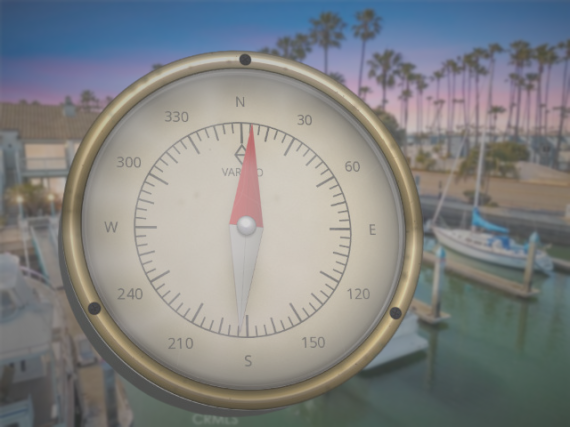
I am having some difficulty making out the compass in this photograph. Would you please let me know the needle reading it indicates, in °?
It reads 5 °
